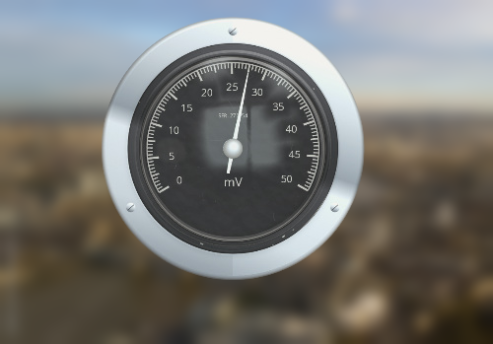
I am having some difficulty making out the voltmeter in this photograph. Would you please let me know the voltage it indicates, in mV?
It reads 27.5 mV
